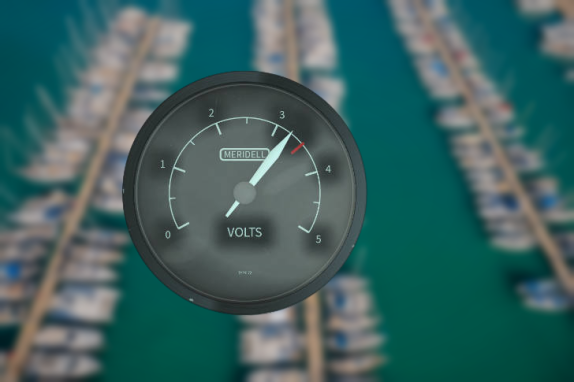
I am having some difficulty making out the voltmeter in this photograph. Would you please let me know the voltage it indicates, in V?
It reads 3.25 V
